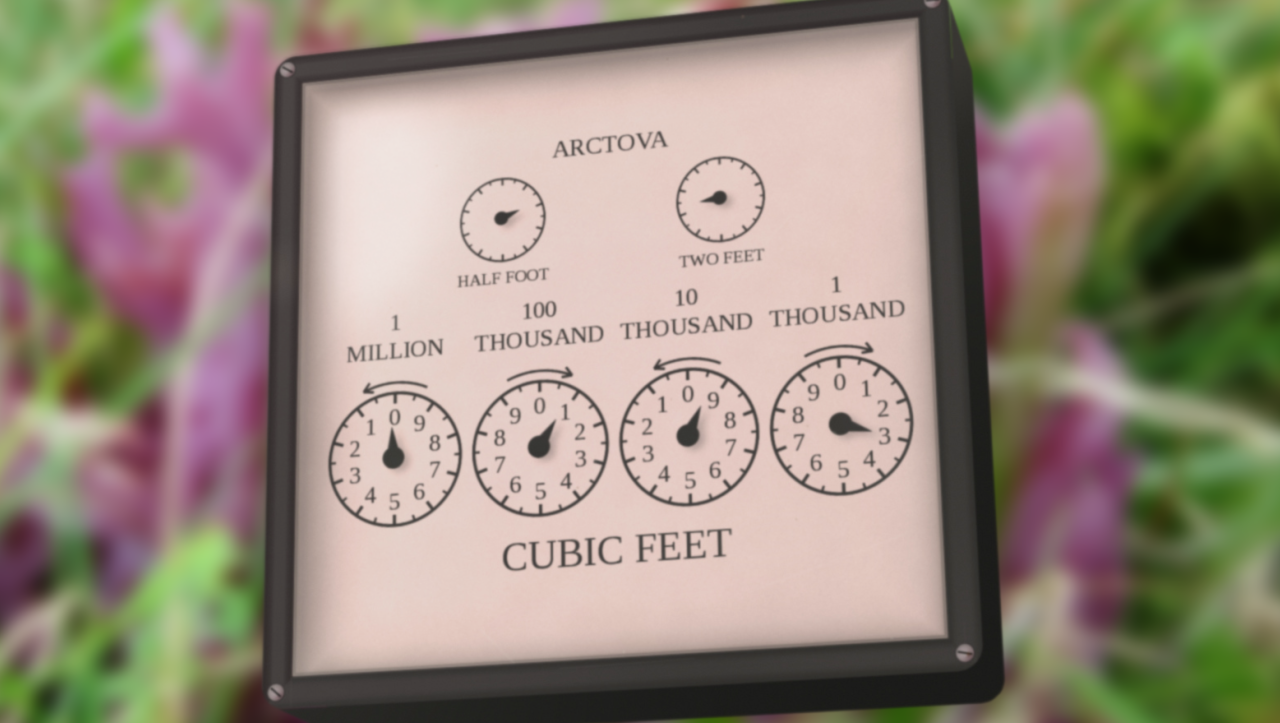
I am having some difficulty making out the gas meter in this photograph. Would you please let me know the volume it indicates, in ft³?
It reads 9300 ft³
